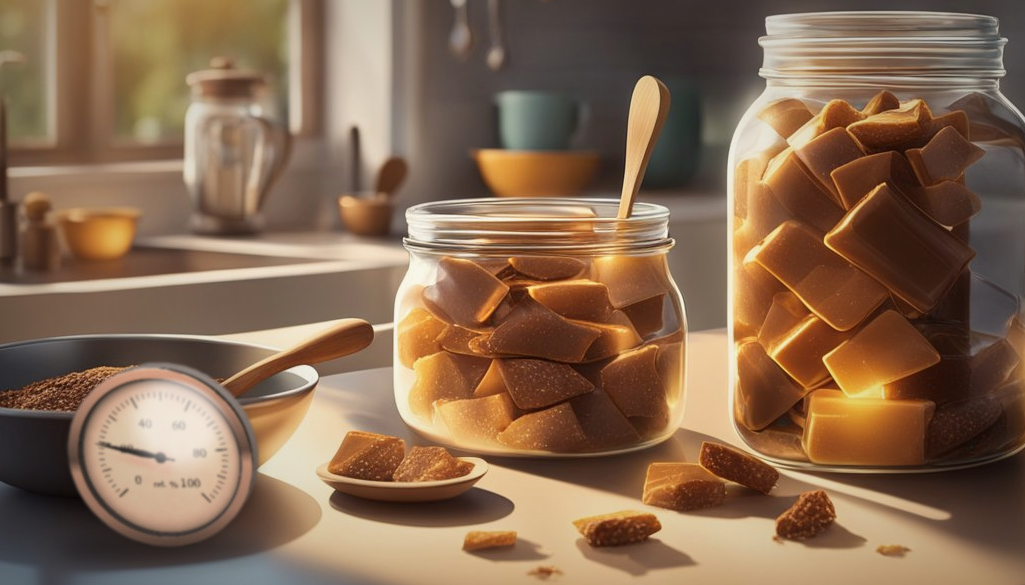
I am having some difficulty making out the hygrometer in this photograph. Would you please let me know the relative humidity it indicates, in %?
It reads 20 %
